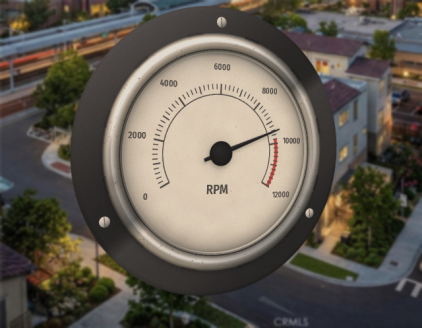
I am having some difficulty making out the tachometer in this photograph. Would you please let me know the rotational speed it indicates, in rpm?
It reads 9400 rpm
